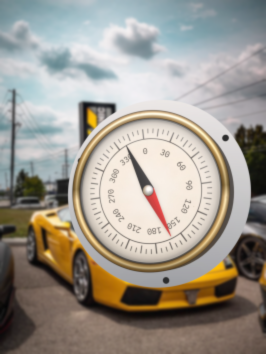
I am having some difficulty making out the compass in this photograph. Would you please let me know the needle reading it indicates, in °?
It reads 160 °
